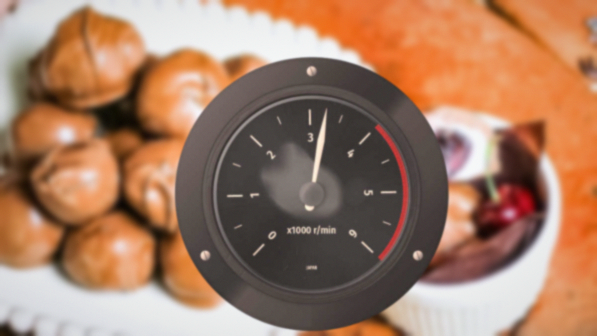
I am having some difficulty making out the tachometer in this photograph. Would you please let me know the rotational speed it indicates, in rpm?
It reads 3250 rpm
